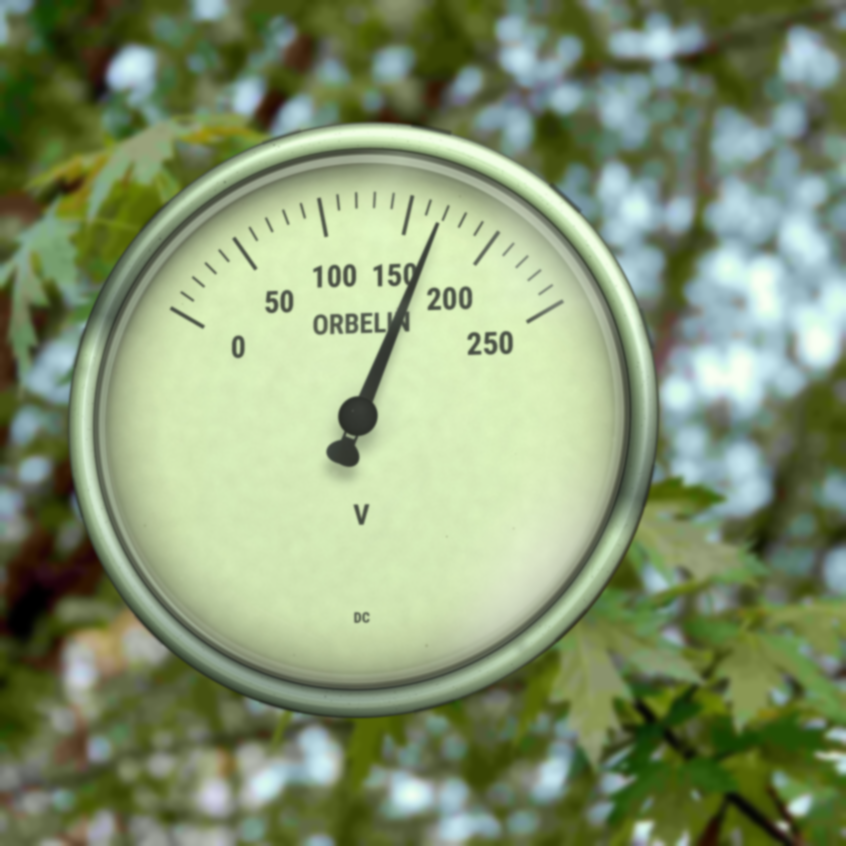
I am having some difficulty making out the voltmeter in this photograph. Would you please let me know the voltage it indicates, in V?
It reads 170 V
